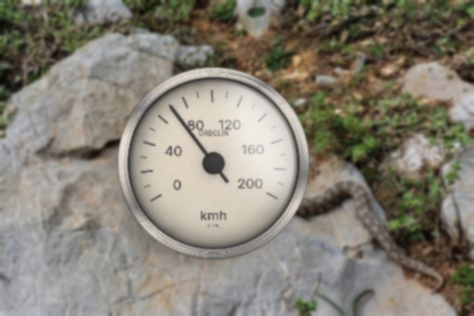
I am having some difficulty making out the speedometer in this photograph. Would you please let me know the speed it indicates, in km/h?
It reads 70 km/h
